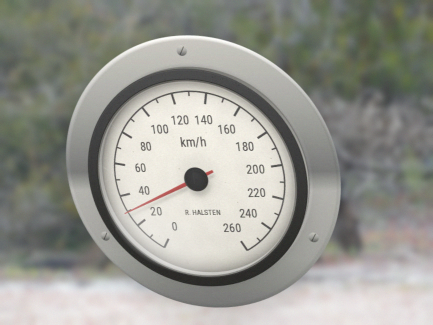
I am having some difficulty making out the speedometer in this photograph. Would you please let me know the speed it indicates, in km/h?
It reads 30 km/h
